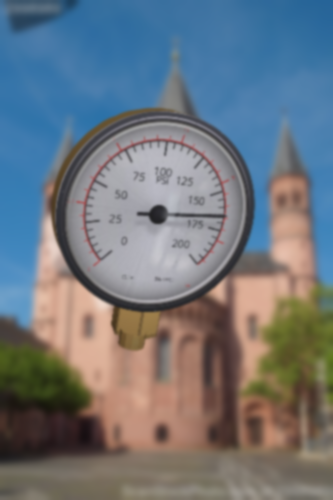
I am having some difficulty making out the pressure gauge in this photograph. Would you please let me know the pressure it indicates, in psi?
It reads 165 psi
